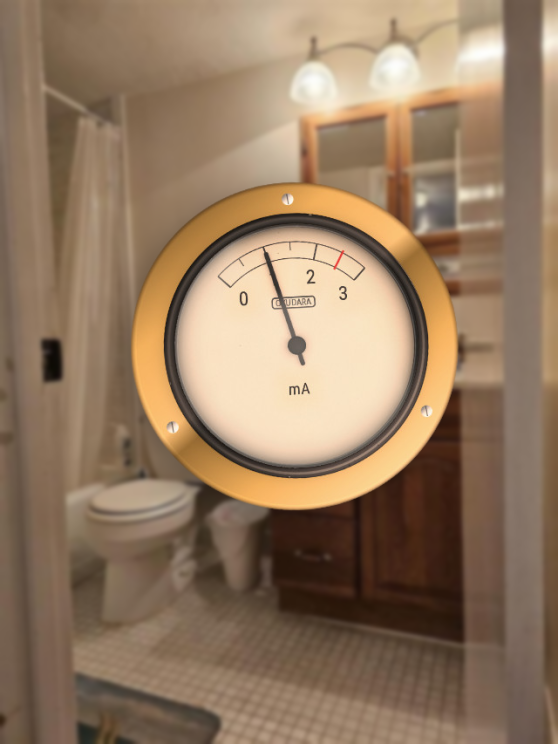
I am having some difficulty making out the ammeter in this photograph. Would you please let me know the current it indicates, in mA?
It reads 1 mA
